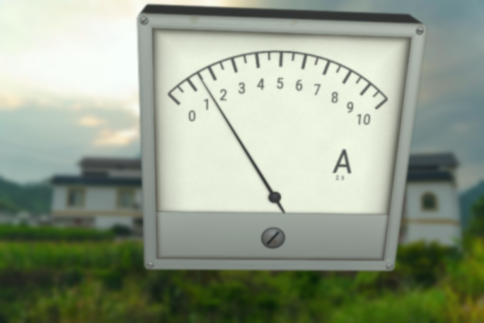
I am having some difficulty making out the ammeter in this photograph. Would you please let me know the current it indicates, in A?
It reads 1.5 A
